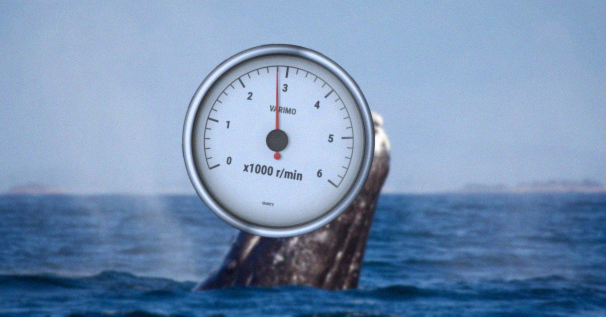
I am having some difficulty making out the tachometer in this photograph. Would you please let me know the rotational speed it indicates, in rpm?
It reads 2800 rpm
